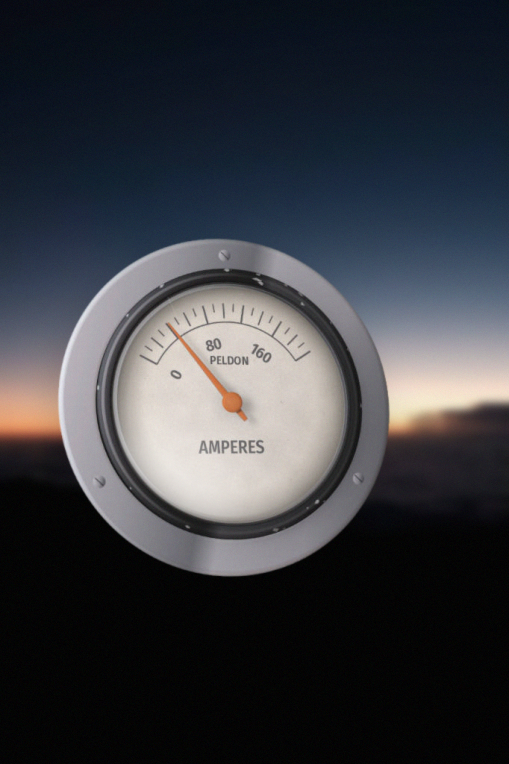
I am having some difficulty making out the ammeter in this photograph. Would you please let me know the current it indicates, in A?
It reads 40 A
